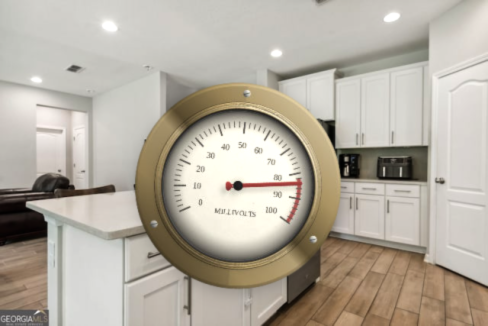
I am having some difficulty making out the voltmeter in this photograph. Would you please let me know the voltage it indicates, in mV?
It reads 84 mV
